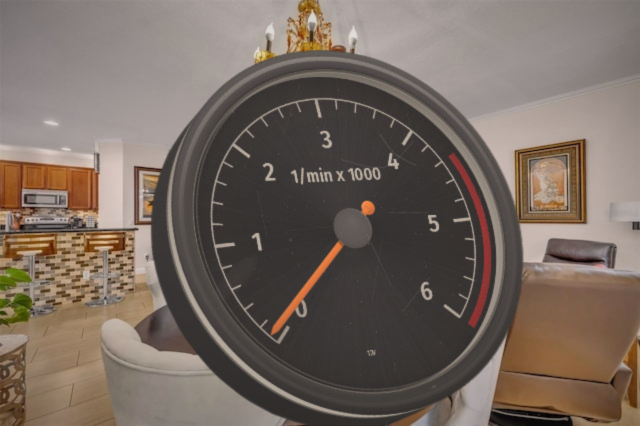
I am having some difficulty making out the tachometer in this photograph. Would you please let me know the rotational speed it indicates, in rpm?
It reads 100 rpm
